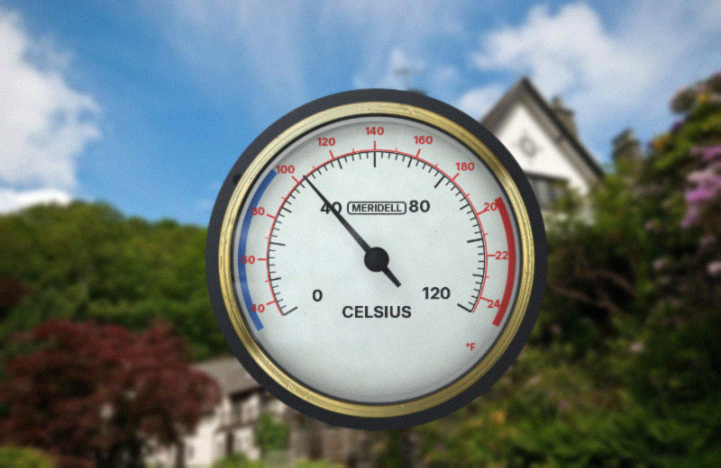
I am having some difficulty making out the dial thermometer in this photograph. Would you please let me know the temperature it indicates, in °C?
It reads 40 °C
